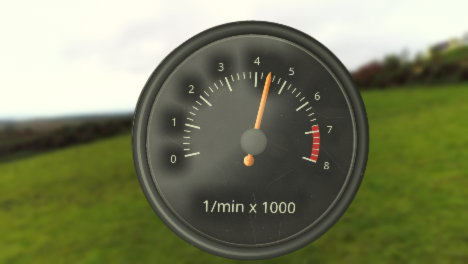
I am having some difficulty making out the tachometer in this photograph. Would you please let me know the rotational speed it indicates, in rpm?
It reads 4400 rpm
